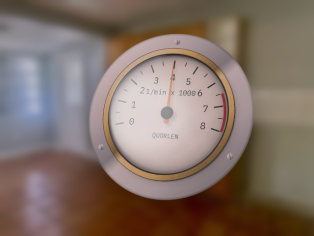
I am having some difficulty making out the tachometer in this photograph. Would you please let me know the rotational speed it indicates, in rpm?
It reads 4000 rpm
